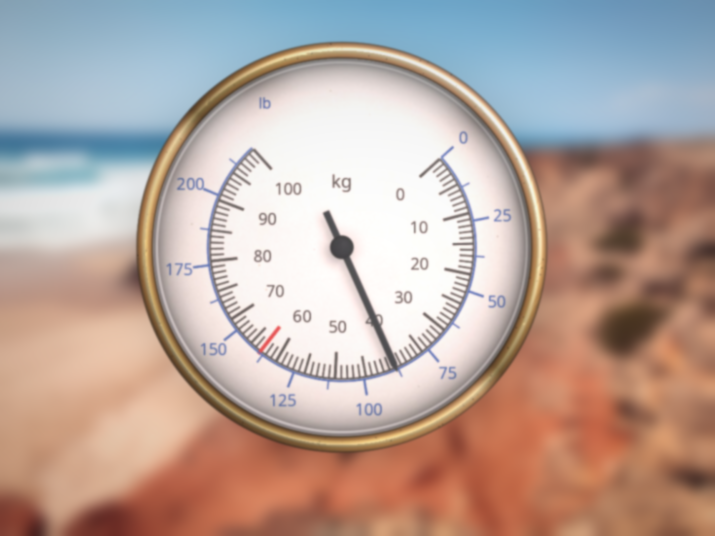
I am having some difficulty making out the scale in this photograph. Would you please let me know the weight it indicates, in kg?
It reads 40 kg
